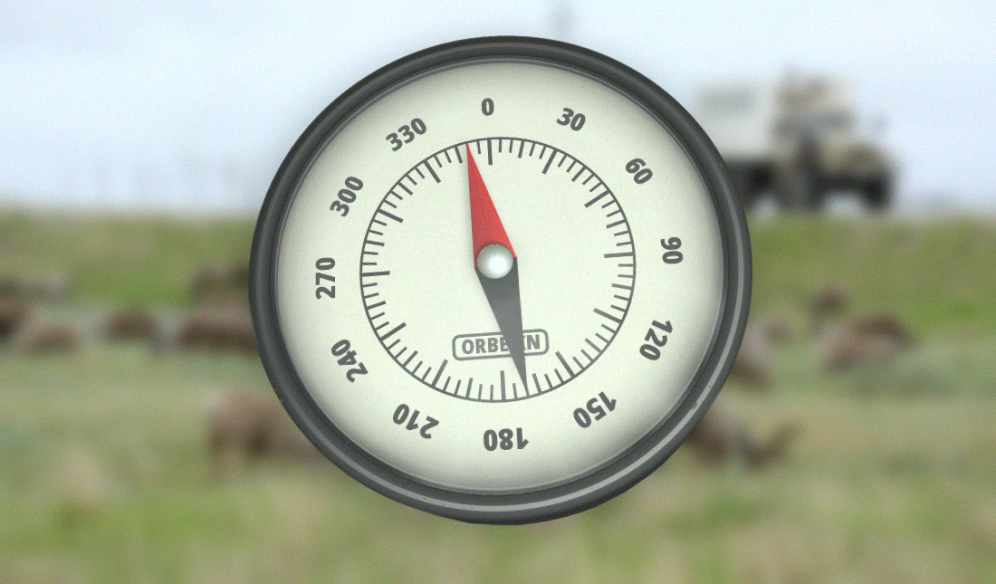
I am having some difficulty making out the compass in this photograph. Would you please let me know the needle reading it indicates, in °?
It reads 350 °
